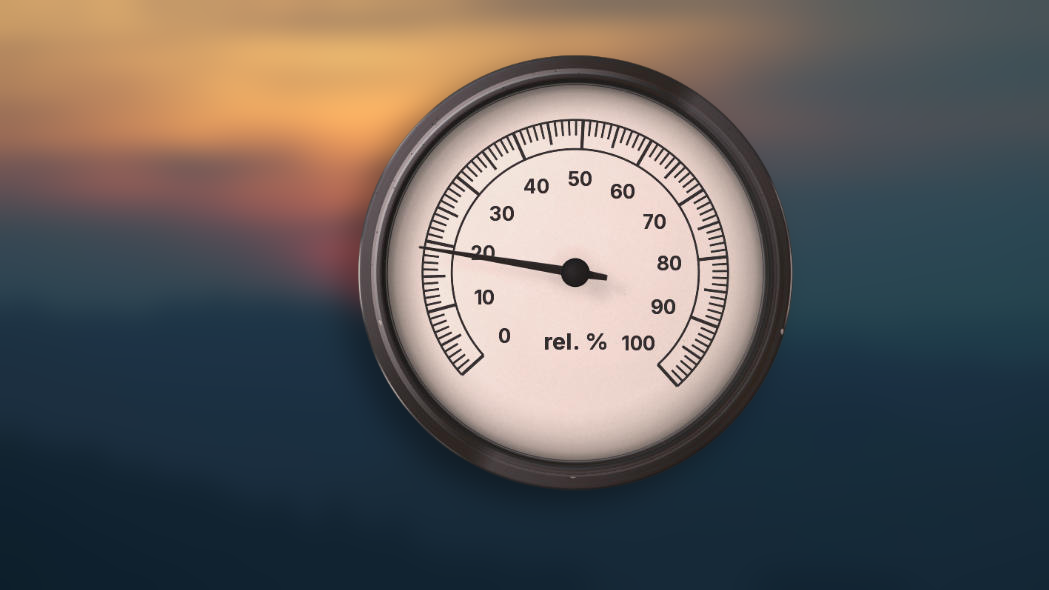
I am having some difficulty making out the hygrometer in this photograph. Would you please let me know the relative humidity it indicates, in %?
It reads 19 %
